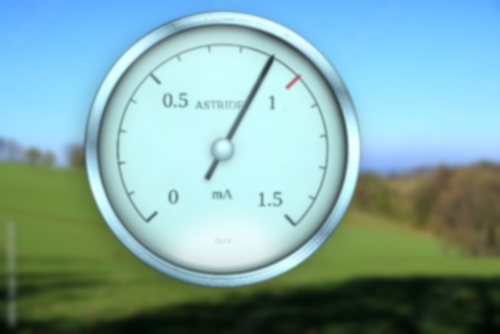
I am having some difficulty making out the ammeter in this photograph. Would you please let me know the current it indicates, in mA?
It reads 0.9 mA
